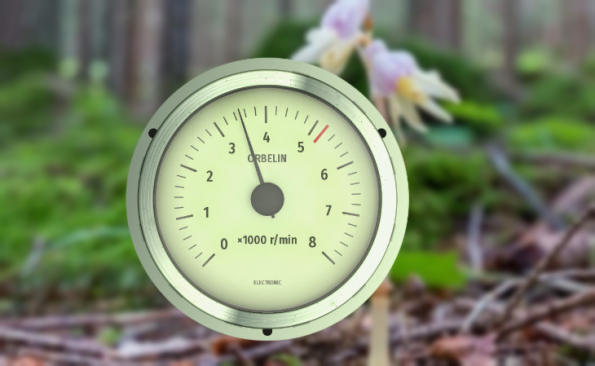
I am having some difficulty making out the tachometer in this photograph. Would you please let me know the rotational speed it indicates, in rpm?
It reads 3500 rpm
